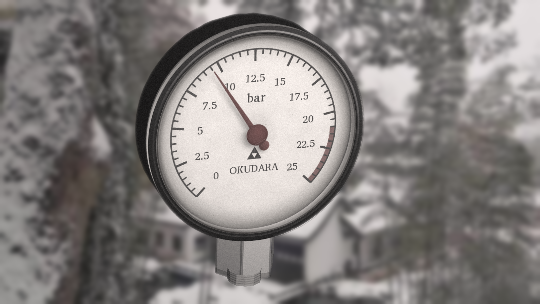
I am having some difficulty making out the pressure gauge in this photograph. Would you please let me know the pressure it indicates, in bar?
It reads 9.5 bar
